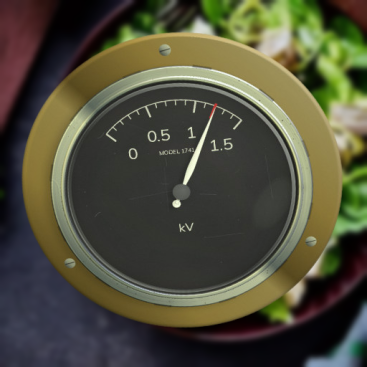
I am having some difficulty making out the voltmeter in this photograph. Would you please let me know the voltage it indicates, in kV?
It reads 1.2 kV
